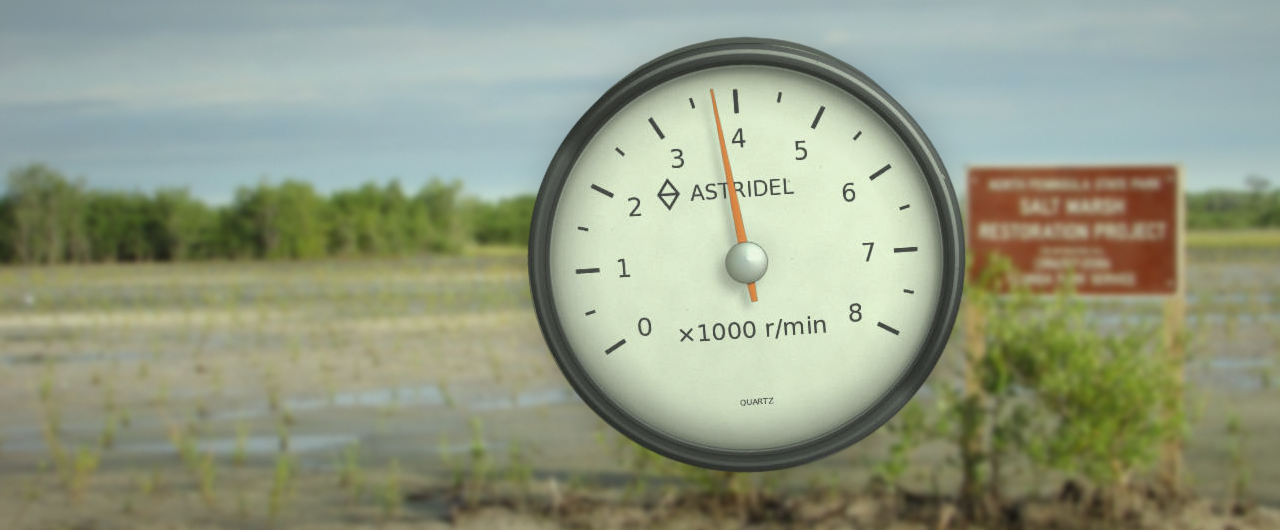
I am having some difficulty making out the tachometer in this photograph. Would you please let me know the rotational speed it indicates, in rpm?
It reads 3750 rpm
